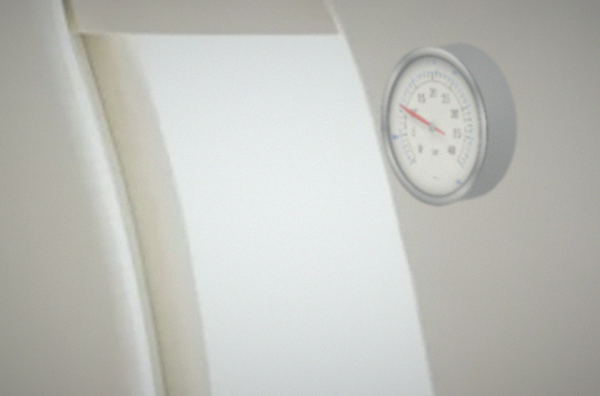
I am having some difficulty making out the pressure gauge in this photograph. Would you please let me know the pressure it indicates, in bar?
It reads 10 bar
